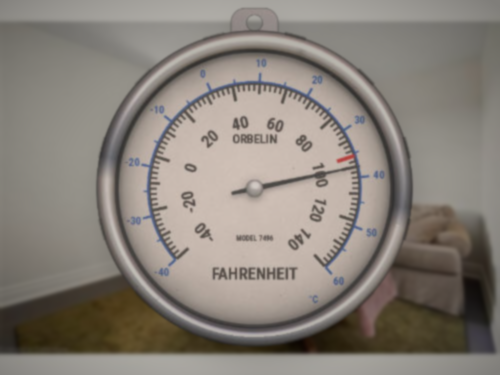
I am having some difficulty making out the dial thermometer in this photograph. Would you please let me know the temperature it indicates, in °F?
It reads 100 °F
